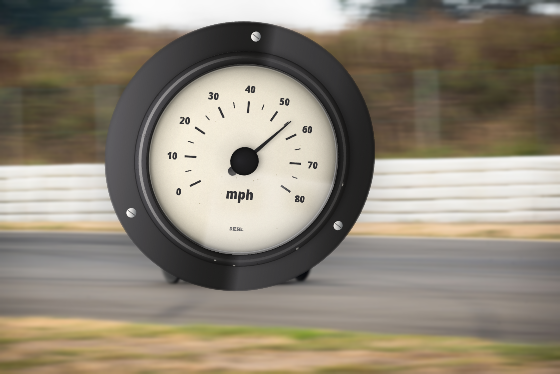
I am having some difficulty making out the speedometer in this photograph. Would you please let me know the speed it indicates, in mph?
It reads 55 mph
